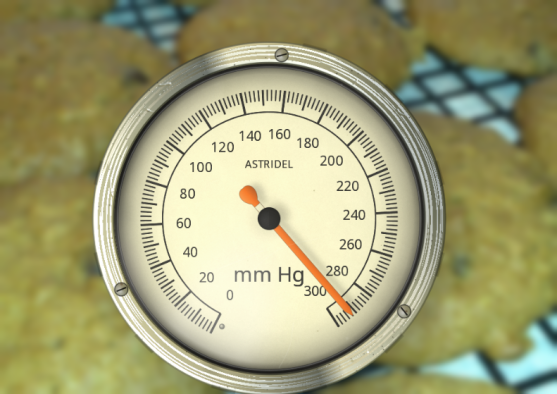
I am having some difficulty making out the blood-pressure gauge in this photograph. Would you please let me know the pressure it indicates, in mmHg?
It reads 292 mmHg
